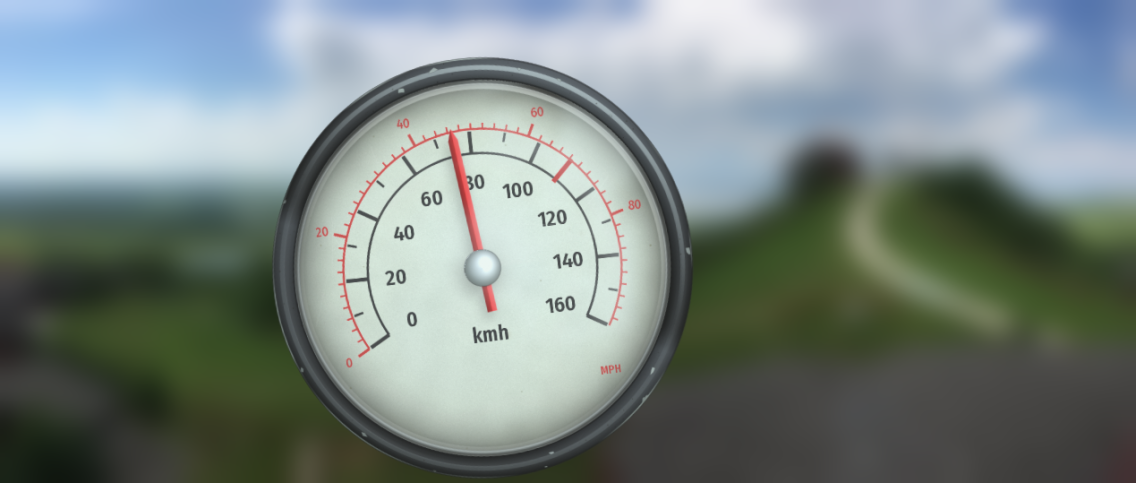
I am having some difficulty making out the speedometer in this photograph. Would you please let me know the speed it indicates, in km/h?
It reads 75 km/h
